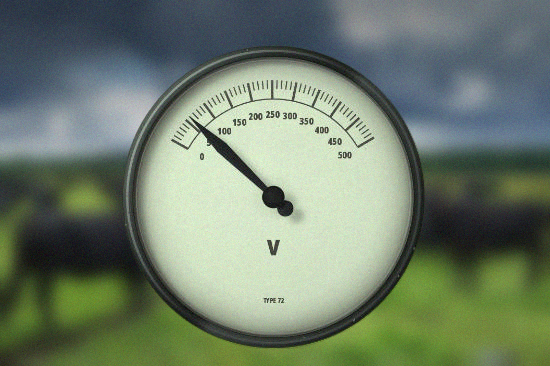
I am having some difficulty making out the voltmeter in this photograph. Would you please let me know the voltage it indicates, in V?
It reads 60 V
